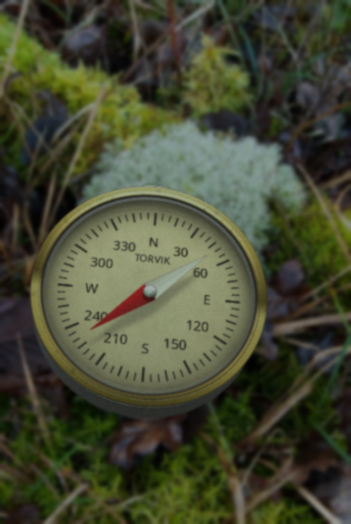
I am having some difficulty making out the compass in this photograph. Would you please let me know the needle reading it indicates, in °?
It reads 230 °
